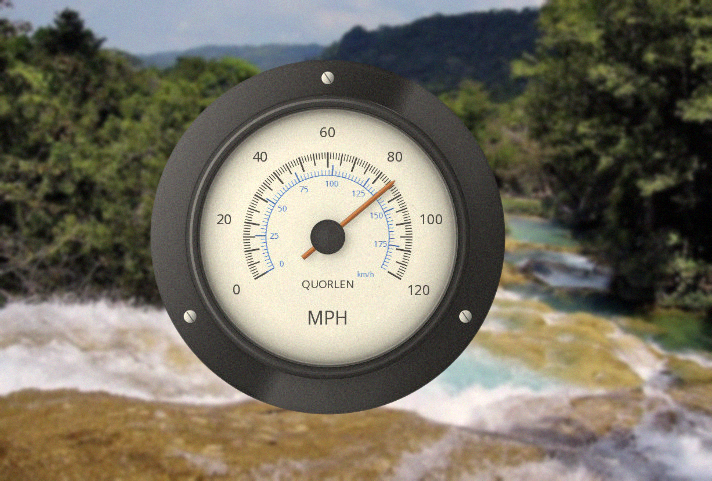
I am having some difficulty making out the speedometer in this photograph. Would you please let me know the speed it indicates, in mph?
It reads 85 mph
